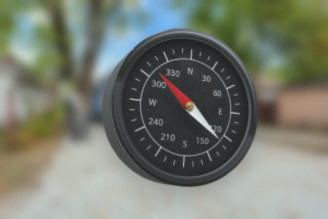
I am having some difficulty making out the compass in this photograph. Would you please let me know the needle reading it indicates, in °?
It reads 310 °
